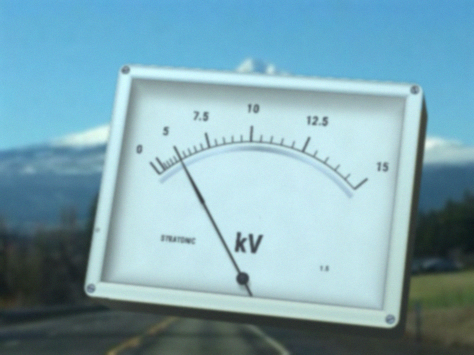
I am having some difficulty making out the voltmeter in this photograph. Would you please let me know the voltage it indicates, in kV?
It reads 5 kV
